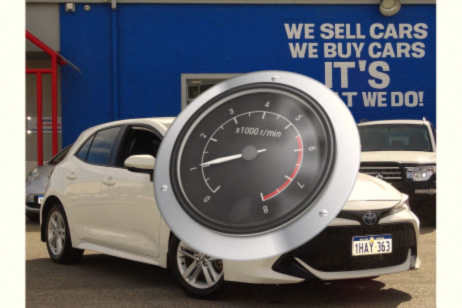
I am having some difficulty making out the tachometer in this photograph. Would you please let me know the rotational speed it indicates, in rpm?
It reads 1000 rpm
